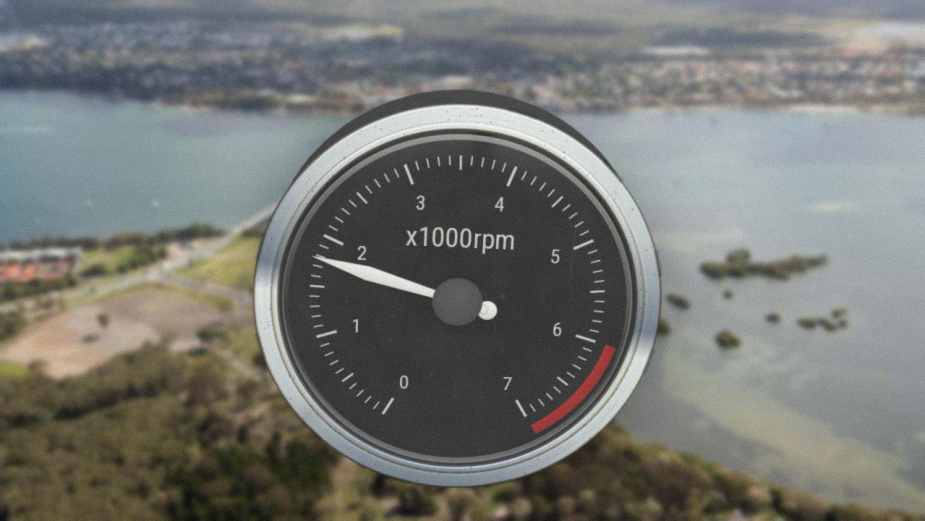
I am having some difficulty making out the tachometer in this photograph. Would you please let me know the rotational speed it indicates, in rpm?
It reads 1800 rpm
